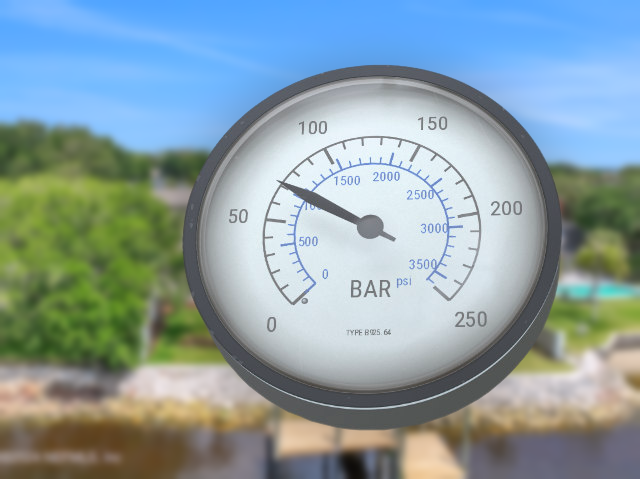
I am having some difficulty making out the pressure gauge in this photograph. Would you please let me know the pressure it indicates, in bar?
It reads 70 bar
